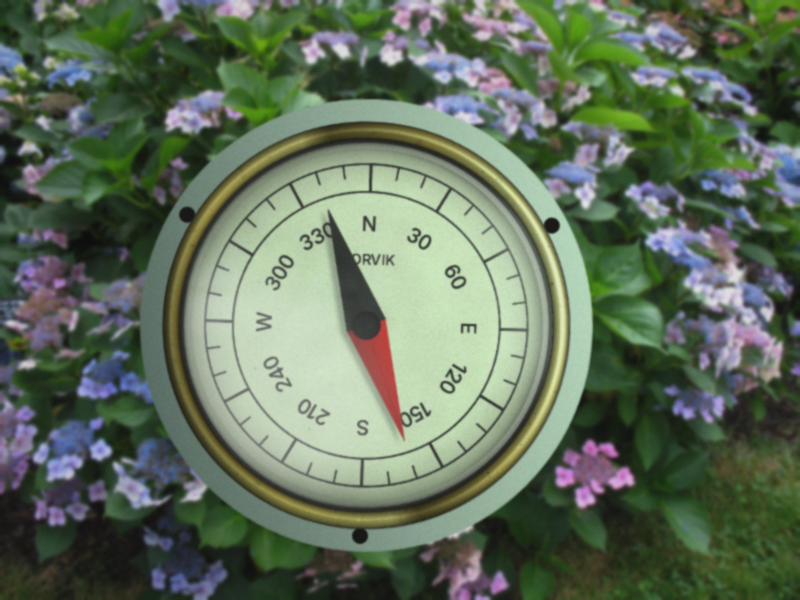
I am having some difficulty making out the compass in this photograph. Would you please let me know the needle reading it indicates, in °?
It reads 160 °
